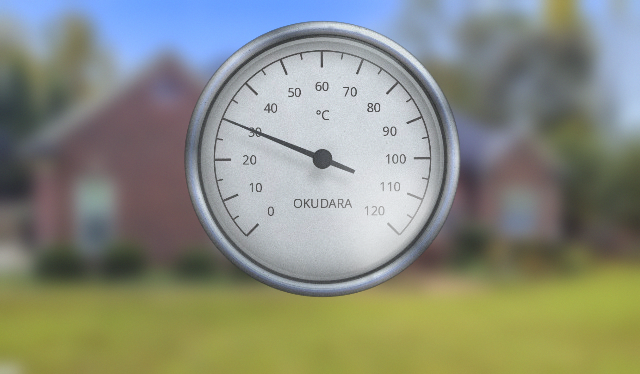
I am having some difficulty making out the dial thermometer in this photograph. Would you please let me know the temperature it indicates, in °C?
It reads 30 °C
